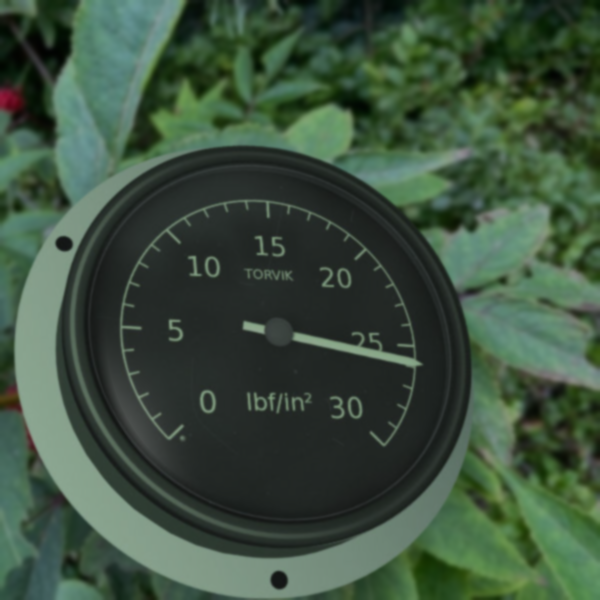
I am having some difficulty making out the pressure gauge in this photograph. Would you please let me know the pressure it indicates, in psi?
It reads 26 psi
